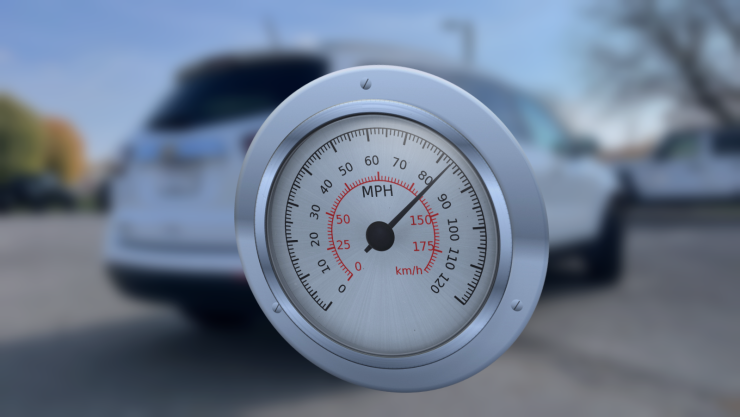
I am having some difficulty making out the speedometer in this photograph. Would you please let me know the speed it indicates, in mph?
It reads 83 mph
